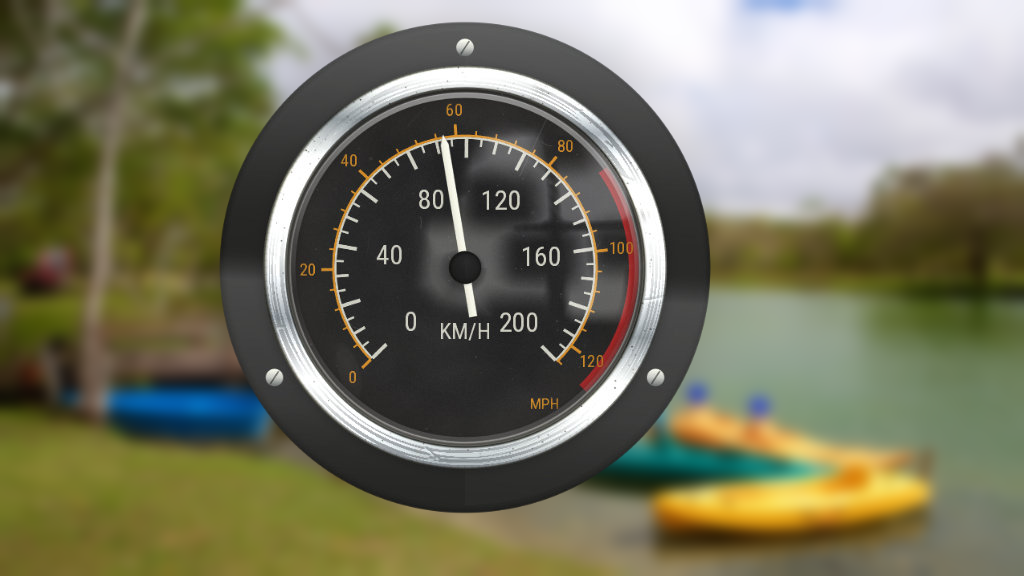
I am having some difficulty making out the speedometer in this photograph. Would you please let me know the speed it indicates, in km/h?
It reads 92.5 km/h
